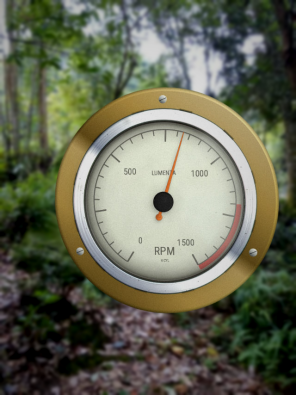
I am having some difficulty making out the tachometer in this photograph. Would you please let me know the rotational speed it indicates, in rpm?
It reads 825 rpm
